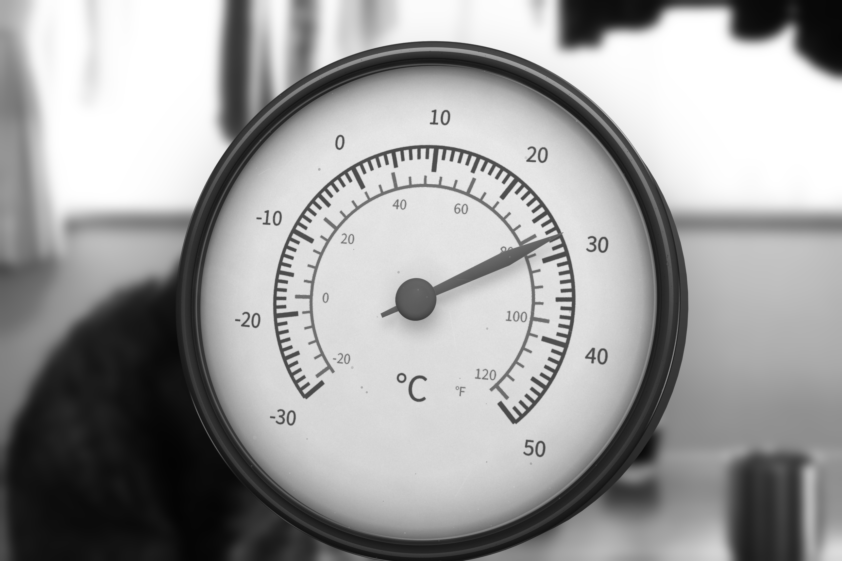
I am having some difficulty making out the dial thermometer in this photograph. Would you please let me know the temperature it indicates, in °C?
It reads 28 °C
